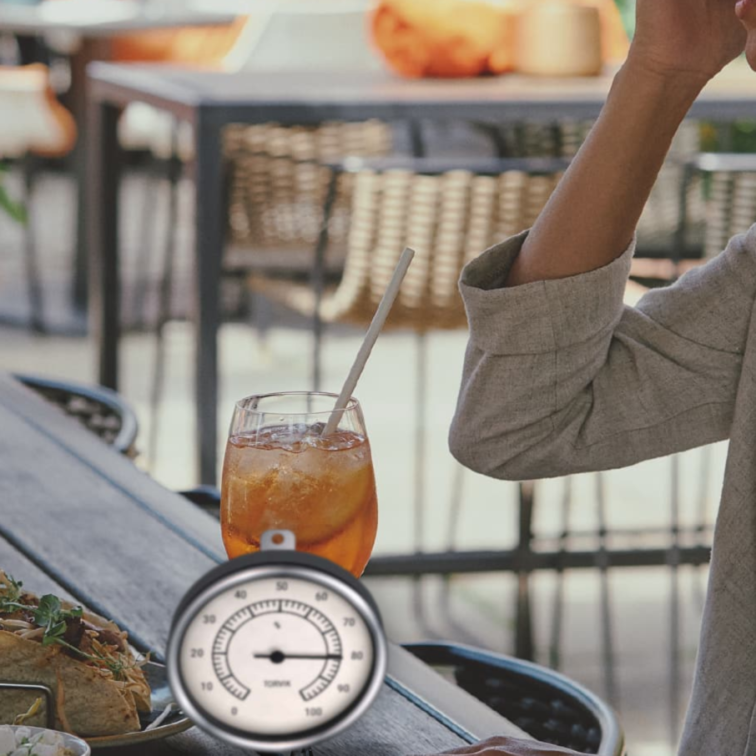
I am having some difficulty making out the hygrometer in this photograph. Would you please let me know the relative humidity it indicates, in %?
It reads 80 %
